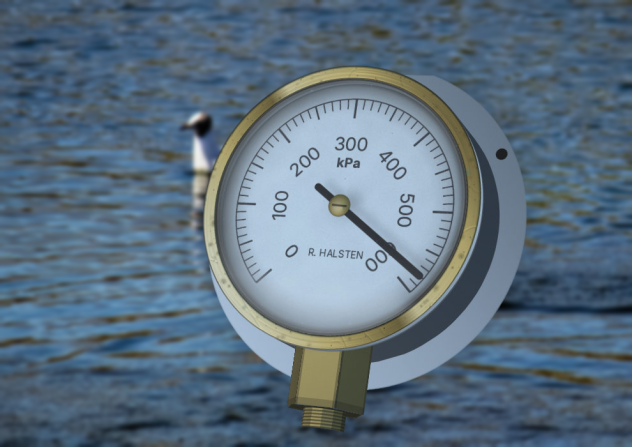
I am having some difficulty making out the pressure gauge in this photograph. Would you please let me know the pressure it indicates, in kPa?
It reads 580 kPa
